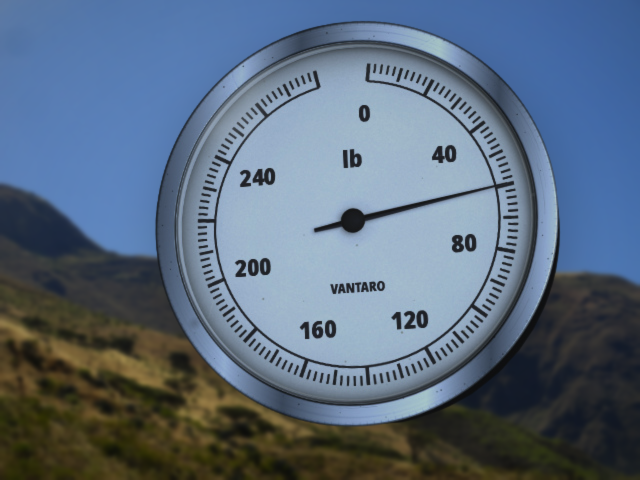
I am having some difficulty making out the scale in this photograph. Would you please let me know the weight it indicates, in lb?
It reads 60 lb
